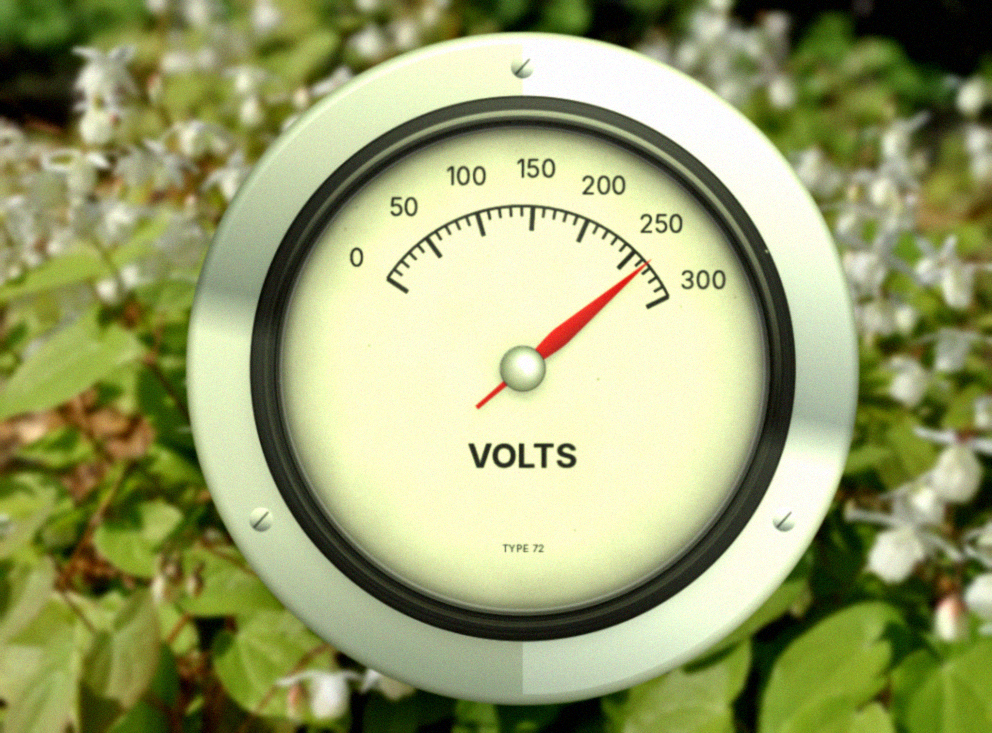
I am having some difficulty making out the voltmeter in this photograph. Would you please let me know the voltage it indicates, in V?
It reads 265 V
